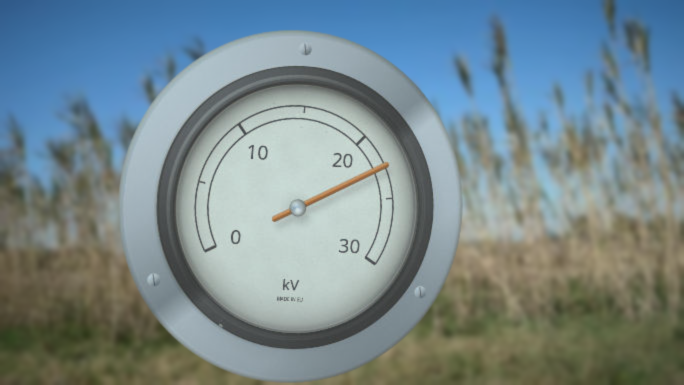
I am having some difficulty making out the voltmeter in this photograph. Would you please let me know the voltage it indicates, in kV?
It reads 22.5 kV
